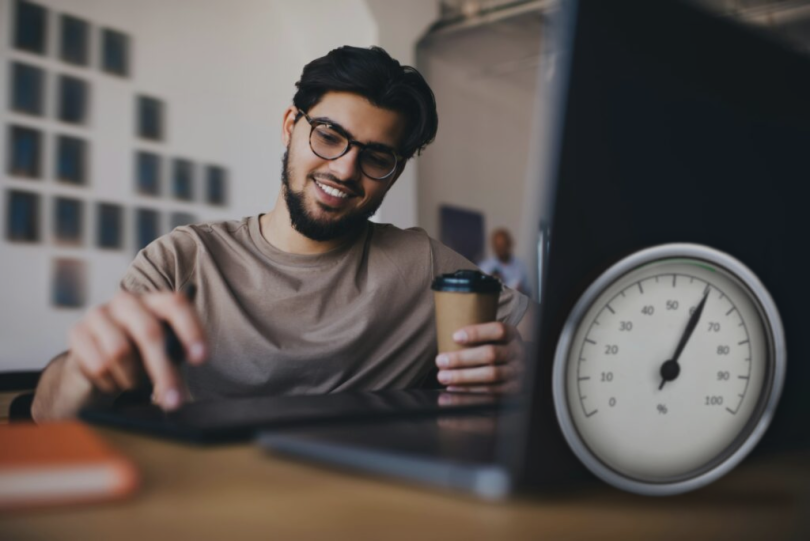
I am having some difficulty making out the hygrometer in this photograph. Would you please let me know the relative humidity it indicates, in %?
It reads 60 %
